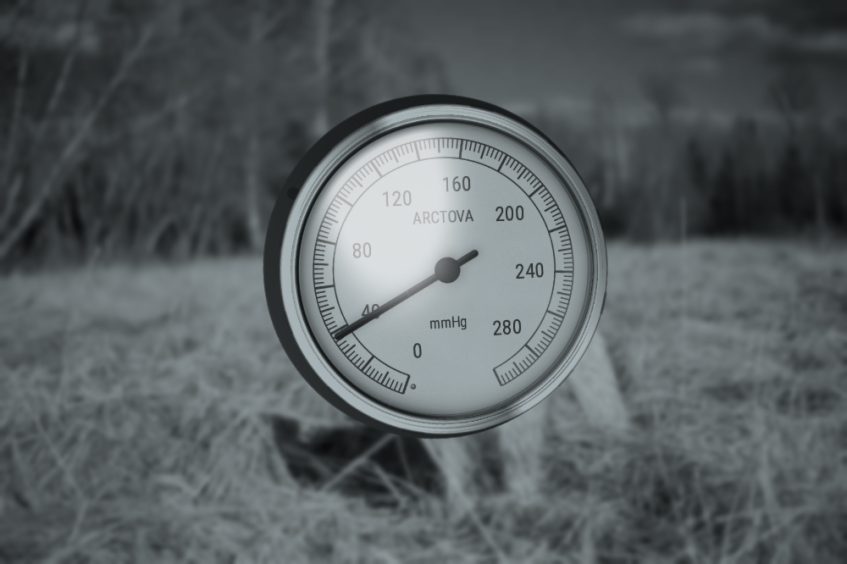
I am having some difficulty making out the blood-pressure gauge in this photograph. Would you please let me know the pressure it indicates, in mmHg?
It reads 38 mmHg
